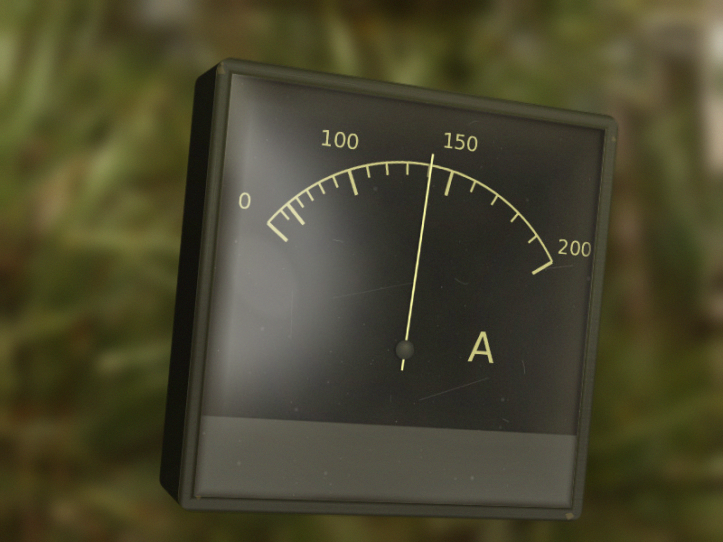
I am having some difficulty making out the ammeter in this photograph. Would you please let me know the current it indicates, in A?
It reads 140 A
